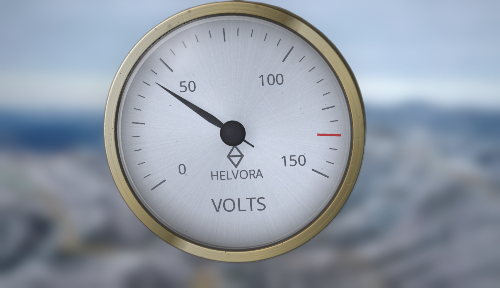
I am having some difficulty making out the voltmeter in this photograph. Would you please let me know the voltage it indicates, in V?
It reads 42.5 V
